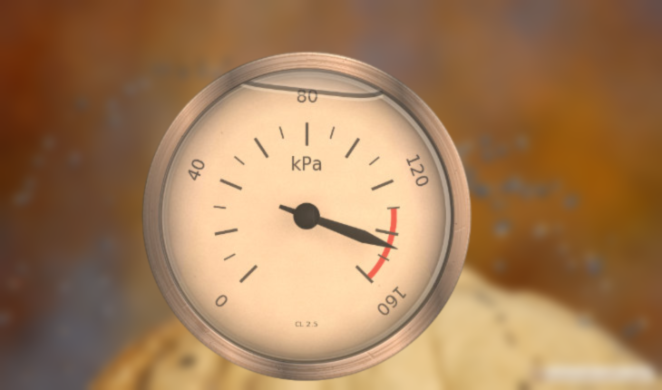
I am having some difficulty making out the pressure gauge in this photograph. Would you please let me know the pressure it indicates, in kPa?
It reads 145 kPa
